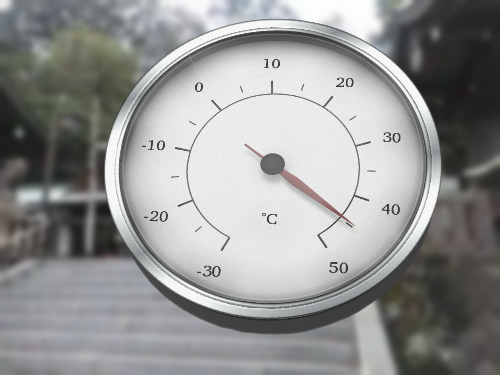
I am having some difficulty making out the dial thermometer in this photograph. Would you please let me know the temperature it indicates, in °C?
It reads 45 °C
